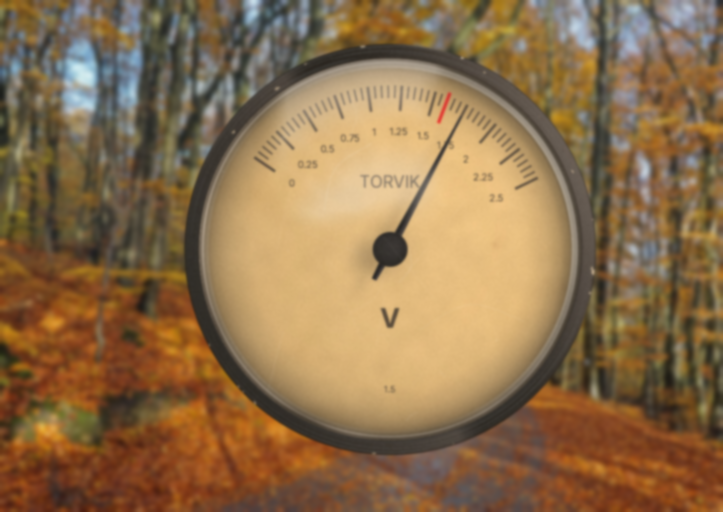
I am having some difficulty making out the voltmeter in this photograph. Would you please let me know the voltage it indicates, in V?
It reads 1.75 V
